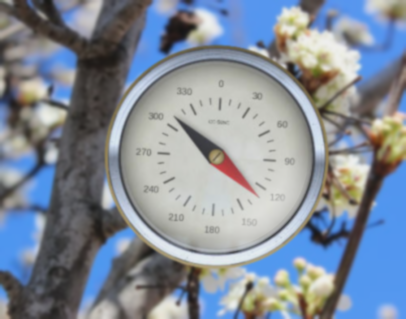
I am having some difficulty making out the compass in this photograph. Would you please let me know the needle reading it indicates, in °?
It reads 130 °
